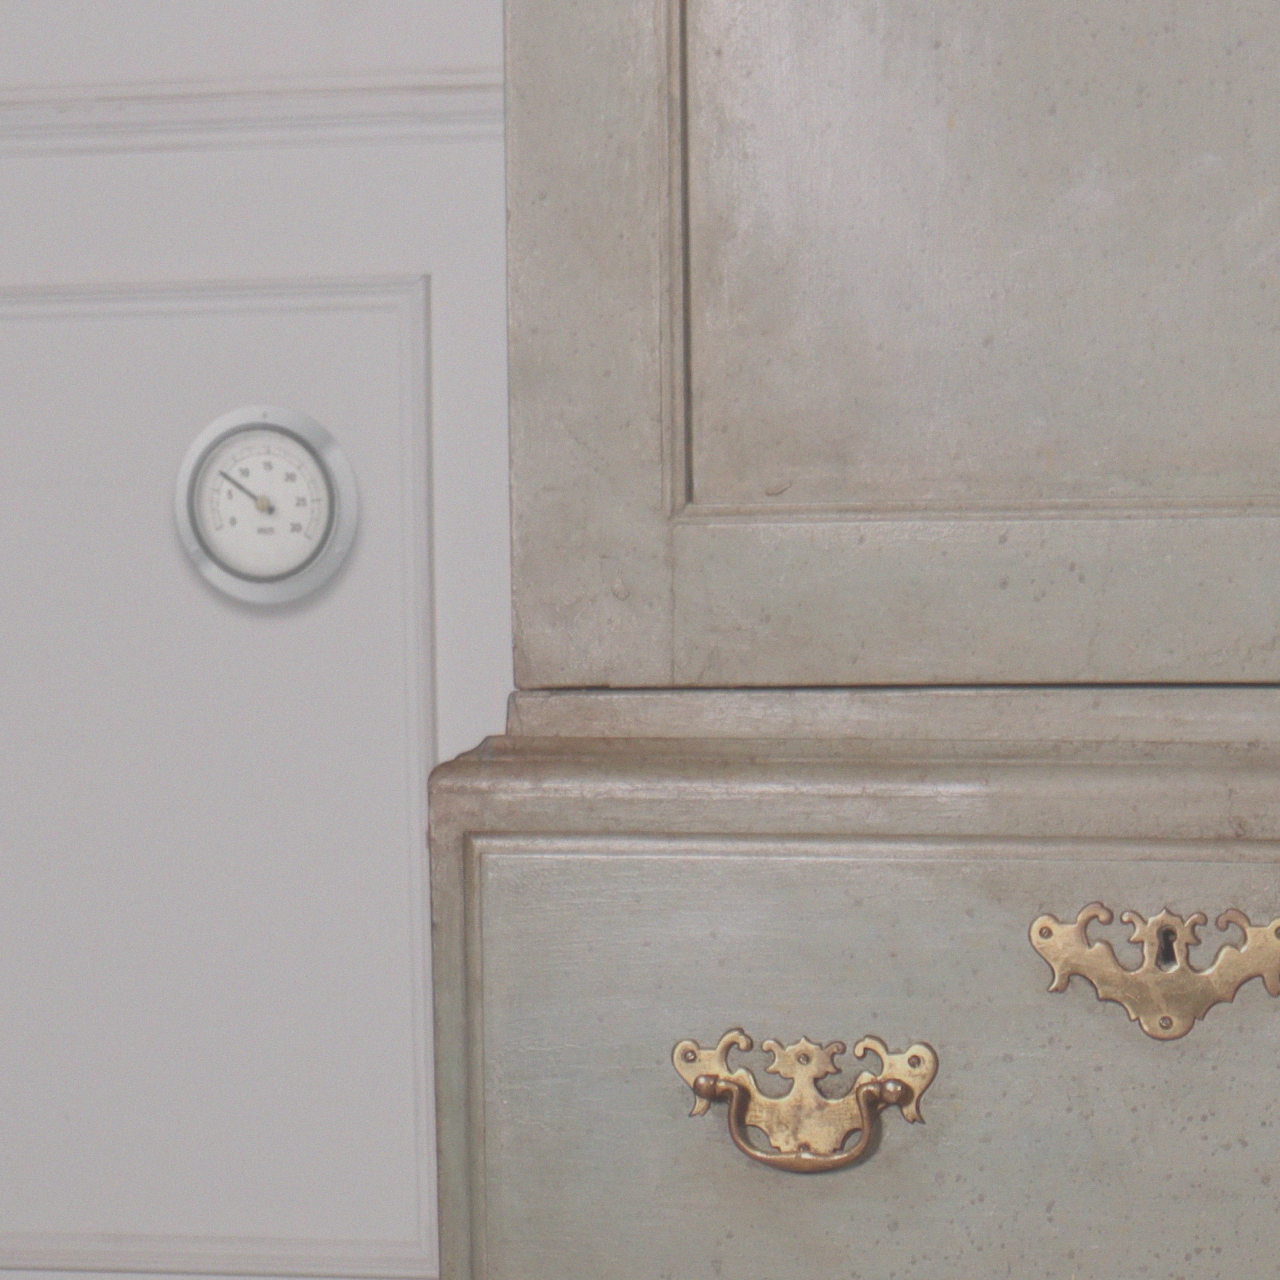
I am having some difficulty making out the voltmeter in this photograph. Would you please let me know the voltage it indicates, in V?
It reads 7.5 V
